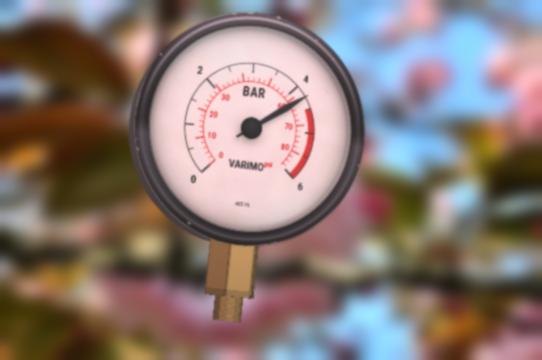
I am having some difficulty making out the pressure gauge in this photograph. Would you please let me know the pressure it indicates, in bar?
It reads 4.25 bar
